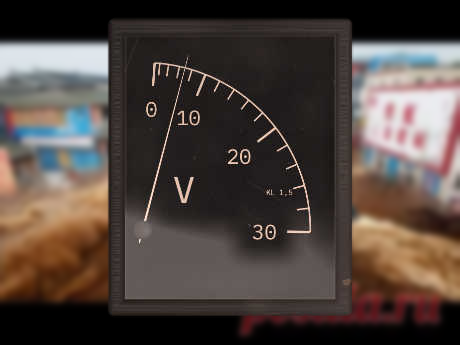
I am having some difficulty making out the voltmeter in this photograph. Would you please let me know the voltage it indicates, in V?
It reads 7 V
